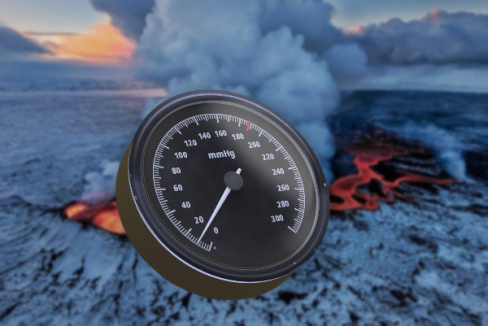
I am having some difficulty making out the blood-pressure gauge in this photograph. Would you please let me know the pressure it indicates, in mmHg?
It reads 10 mmHg
